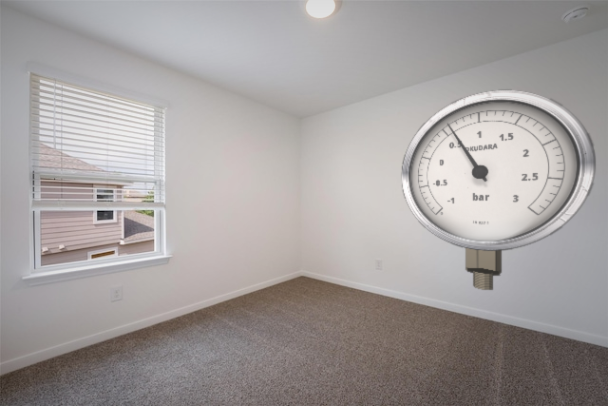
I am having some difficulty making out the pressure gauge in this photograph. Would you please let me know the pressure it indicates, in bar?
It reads 0.6 bar
